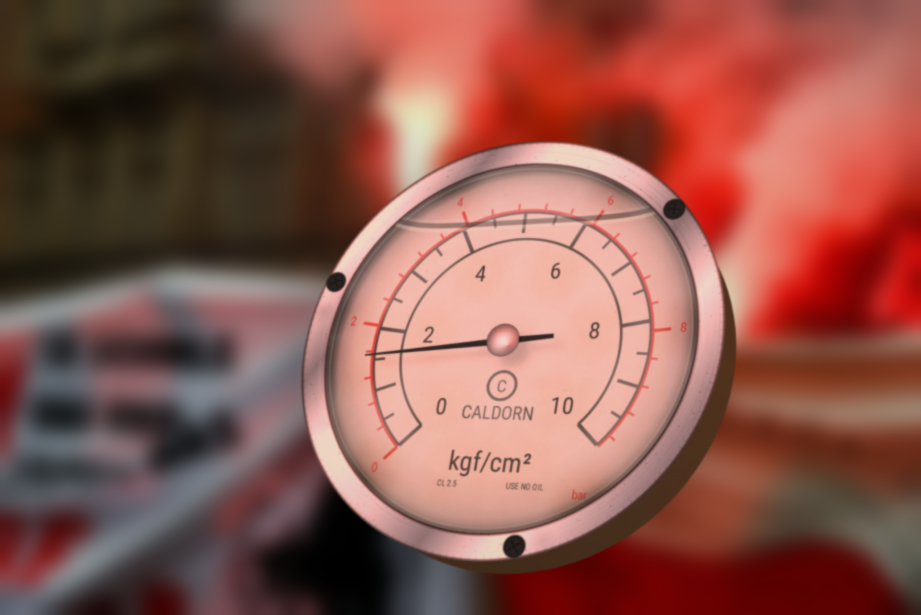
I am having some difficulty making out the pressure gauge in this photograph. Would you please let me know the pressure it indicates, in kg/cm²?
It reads 1.5 kg/cm²
